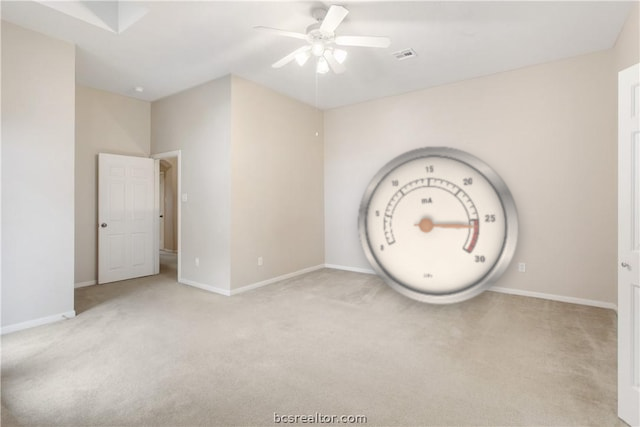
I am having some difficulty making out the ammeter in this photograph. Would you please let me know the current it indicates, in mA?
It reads 26 mA
